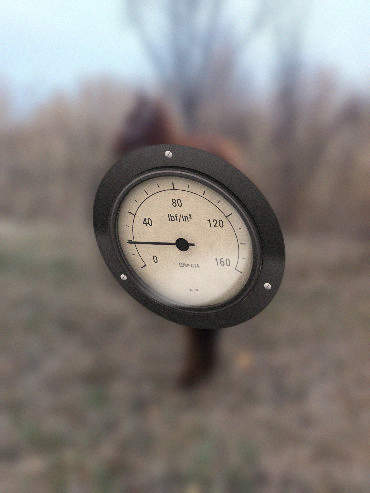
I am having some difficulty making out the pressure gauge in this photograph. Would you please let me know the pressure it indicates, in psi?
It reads 20 psi
